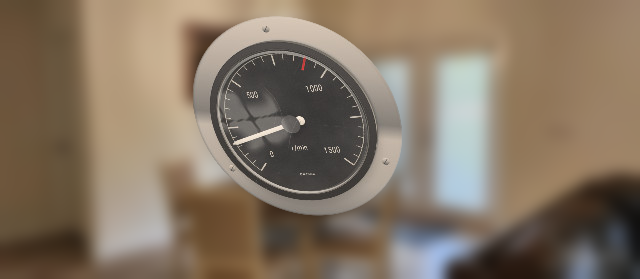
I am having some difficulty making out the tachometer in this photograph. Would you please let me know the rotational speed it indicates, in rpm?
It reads 175 rpm
